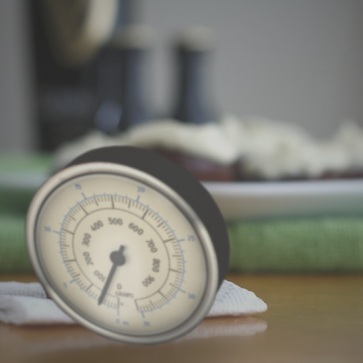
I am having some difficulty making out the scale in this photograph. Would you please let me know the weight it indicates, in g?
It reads 50 g
